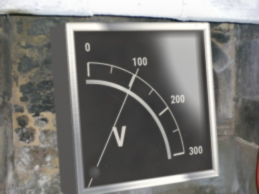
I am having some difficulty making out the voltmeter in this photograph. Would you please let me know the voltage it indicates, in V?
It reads 100 V
